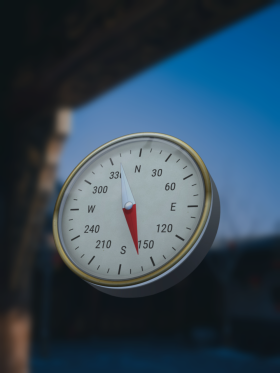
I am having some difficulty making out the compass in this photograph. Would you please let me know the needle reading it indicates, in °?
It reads 160 °
